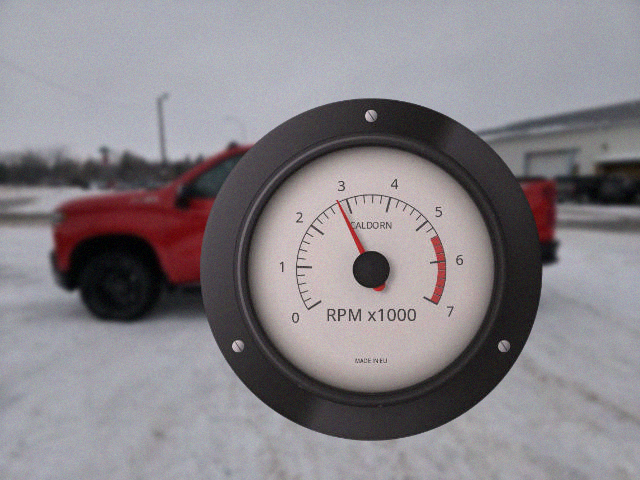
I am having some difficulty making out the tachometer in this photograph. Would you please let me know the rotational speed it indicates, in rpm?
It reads 2800 rpm
